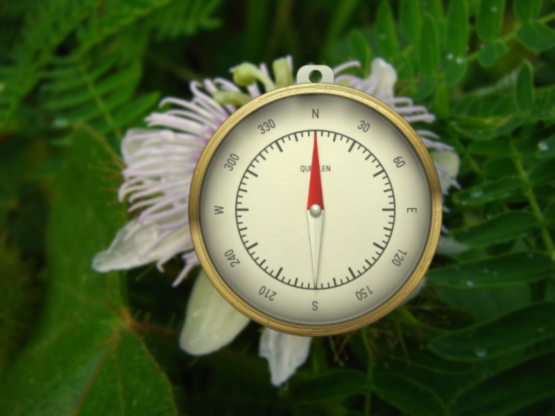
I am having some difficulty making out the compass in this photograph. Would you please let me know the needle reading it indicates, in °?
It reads 0 °
